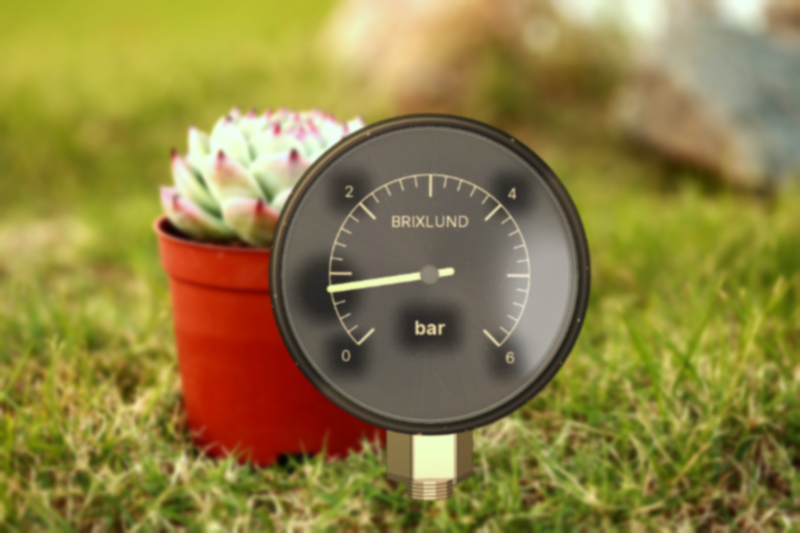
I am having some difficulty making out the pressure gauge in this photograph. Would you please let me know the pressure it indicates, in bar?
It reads 0.8 bar
